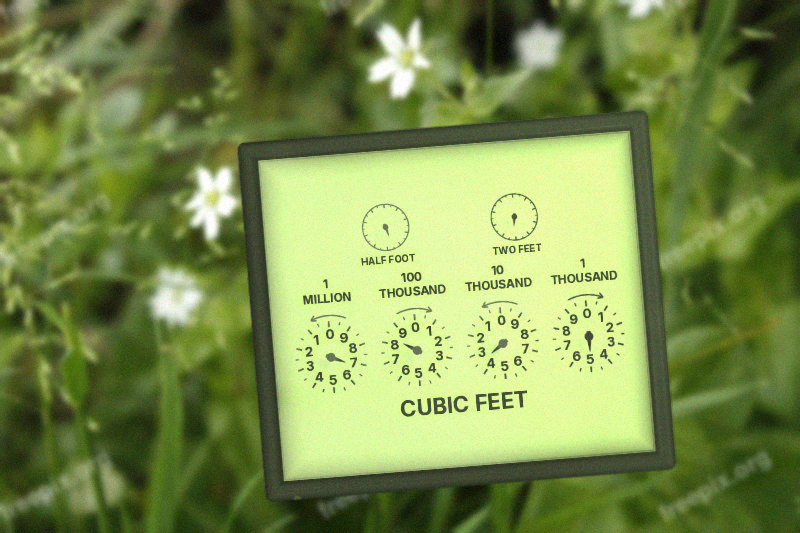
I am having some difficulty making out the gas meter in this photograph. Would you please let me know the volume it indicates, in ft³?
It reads 683500 ft³
